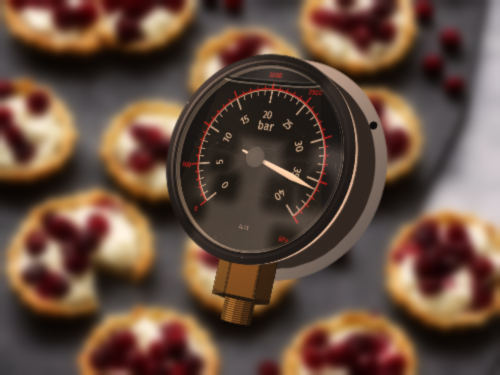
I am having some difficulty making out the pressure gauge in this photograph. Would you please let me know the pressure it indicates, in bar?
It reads 36 bar
